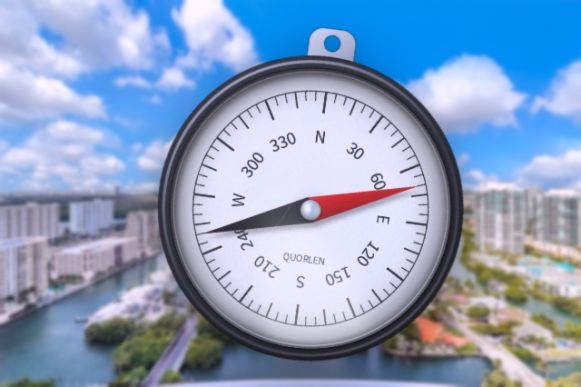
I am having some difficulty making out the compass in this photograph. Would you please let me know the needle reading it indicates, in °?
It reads 70 °
